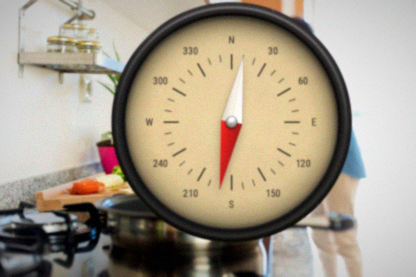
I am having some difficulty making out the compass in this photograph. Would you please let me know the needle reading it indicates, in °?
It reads 190 °
